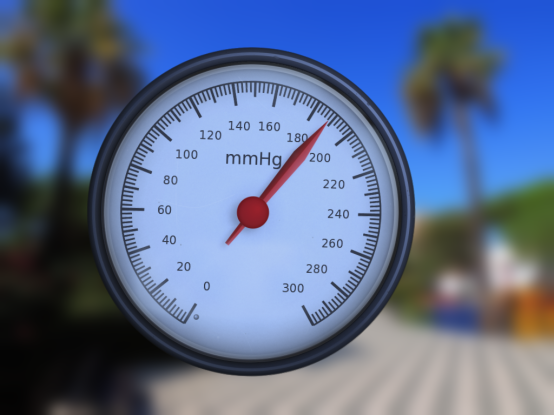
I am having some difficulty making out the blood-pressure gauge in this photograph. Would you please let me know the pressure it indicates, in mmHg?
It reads 188 mmHg
